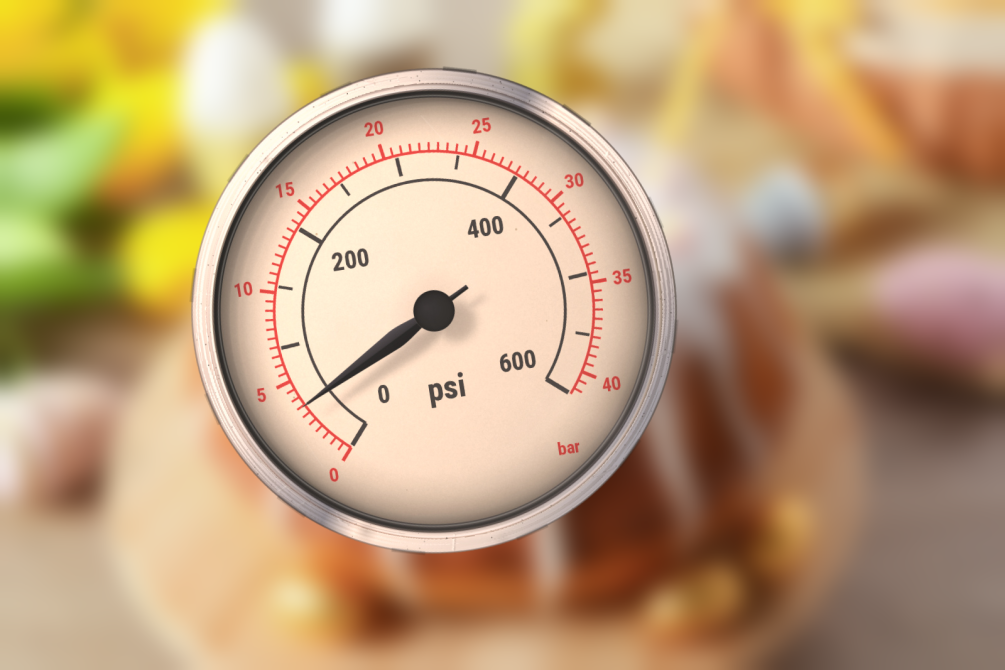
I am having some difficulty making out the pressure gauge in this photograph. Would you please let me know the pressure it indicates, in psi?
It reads 50 psi
